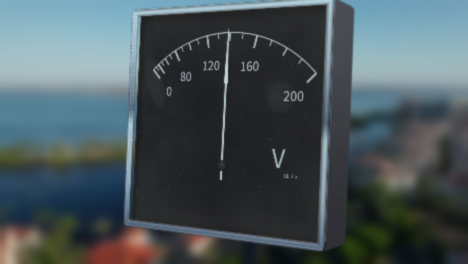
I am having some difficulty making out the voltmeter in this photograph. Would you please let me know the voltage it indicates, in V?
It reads 140 V
